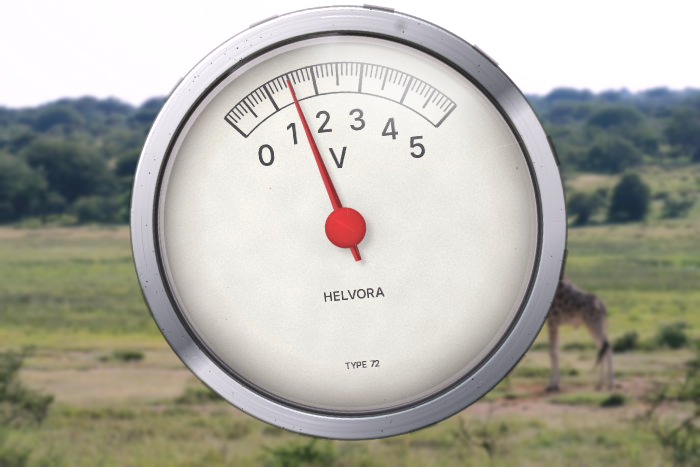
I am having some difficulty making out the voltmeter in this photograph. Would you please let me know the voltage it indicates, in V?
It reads 1.5 V
